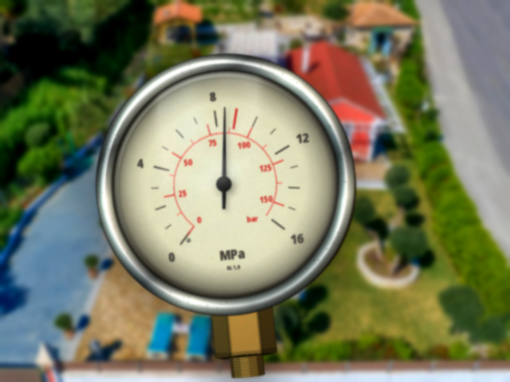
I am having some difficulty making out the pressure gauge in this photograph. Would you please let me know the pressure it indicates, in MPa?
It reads 8.5 MPa
